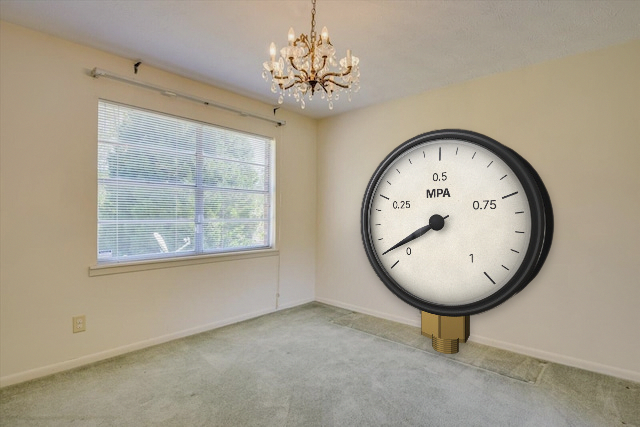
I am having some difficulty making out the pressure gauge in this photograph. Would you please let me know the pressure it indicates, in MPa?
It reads 0.05 MPa
